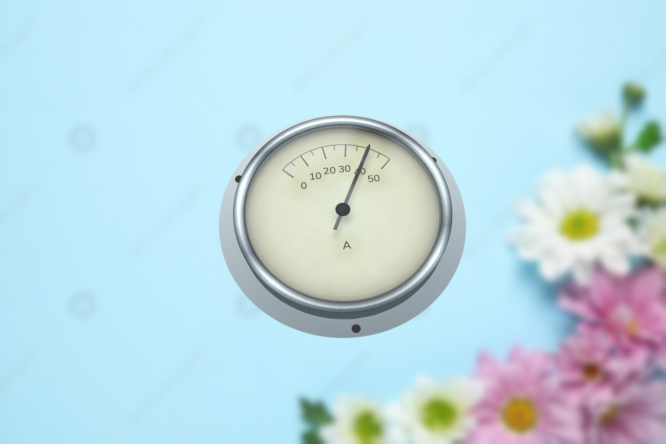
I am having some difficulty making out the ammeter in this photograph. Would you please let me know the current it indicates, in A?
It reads 40 A
